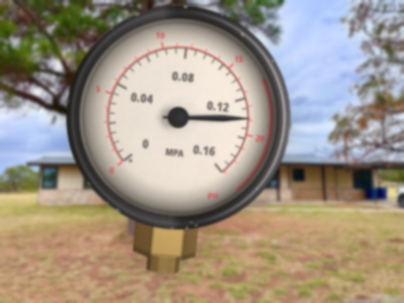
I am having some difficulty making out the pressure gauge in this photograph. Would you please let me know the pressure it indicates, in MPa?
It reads 0.13 MPa
